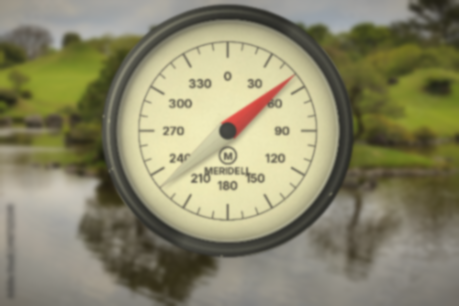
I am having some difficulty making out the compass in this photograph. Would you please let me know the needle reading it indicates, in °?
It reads 50 °
